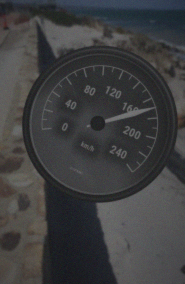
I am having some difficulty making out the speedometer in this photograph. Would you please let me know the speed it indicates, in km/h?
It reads 170 km/h
